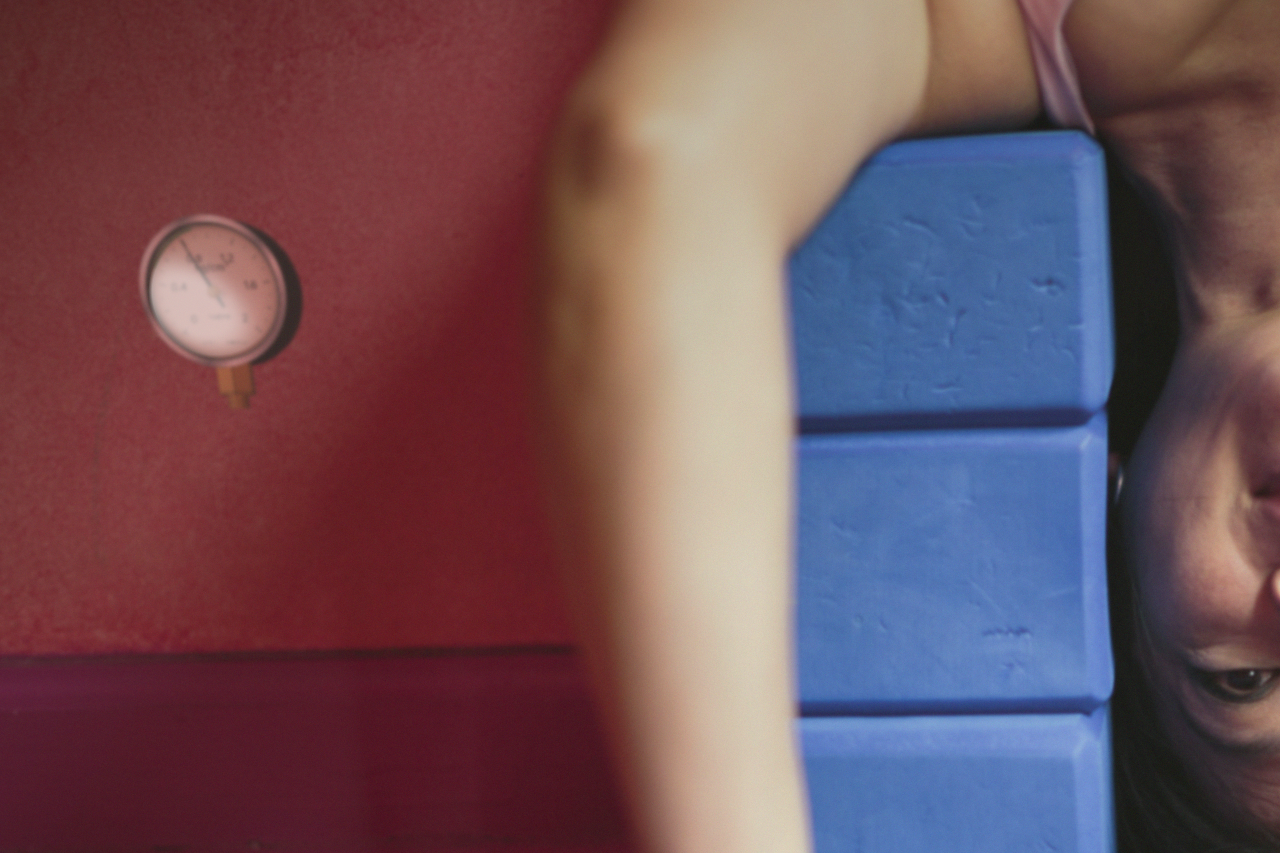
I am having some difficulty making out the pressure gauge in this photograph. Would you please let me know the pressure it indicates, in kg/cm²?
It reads 0.8 kg/cm²
